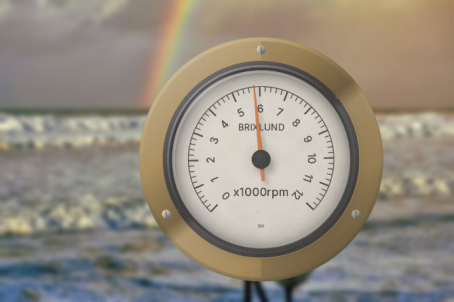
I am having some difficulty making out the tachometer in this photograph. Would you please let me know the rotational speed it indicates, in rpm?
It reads 5800 rpm
